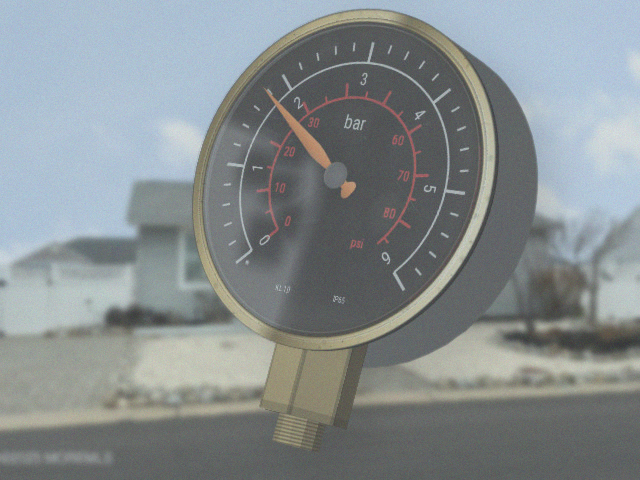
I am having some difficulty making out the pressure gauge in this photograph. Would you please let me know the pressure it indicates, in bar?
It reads 1.8 bar
